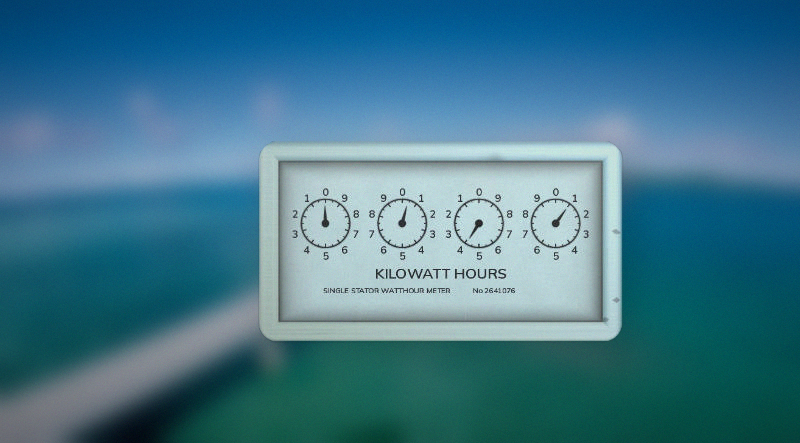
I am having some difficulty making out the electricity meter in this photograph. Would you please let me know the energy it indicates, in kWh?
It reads 41 kWh
